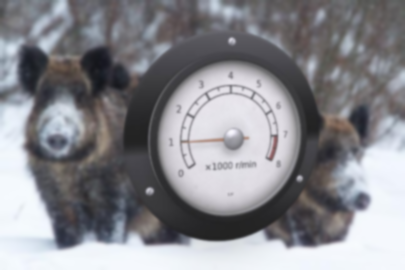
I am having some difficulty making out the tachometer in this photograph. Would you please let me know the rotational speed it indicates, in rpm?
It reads 1000 rpm
